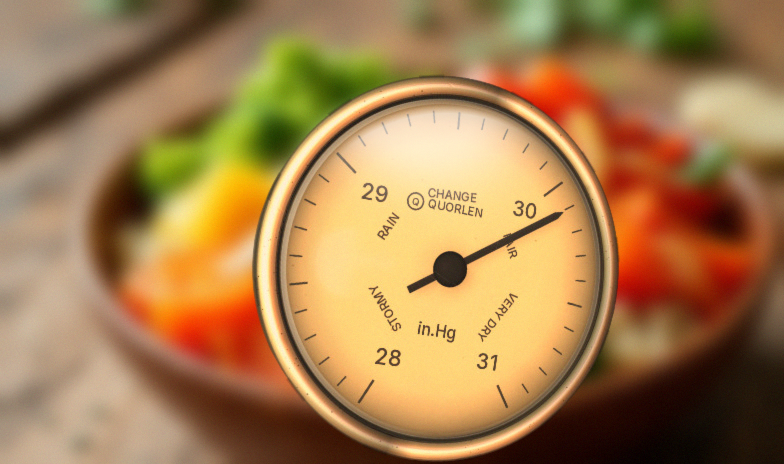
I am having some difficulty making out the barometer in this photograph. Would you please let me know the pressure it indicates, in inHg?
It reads 30.1 inHg
